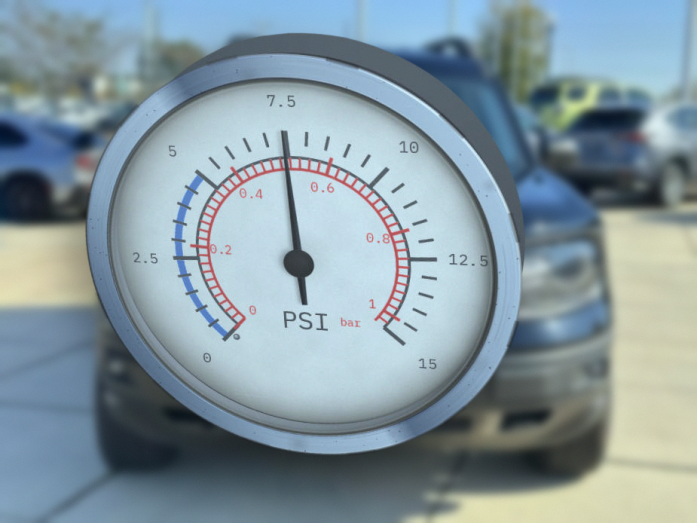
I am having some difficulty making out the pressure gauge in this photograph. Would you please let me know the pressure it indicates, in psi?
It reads 7.5 psi
